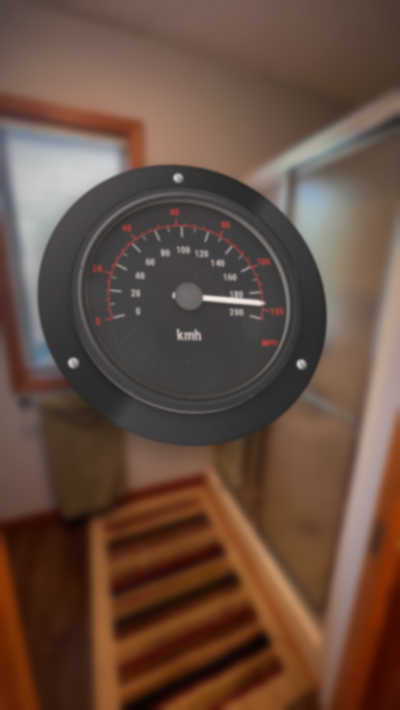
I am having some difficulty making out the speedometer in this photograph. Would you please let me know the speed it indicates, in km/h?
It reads 190 km/h
